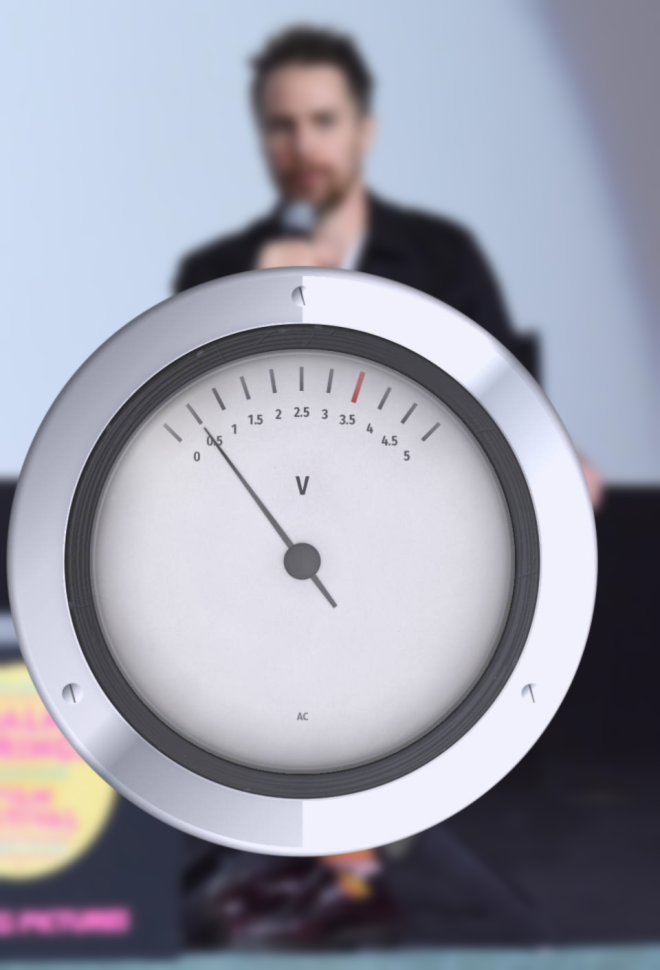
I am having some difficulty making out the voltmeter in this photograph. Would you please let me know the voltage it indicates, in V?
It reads 0.5 V
